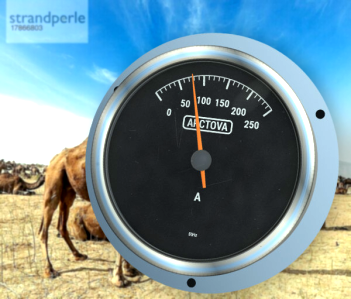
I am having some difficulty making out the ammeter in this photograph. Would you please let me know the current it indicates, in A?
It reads 80 A
